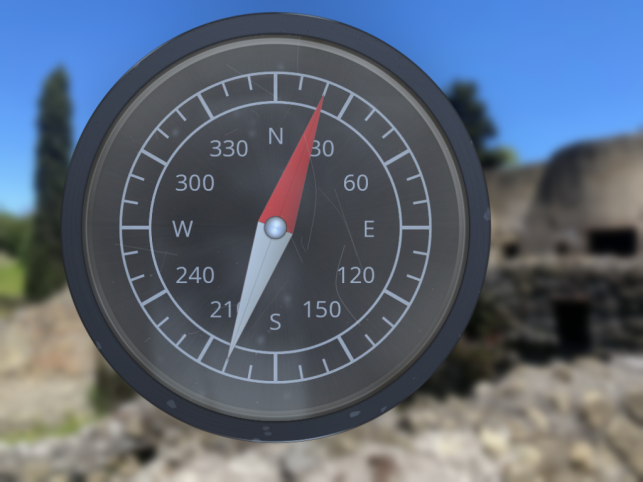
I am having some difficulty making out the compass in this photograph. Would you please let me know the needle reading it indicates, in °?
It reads 20 °
